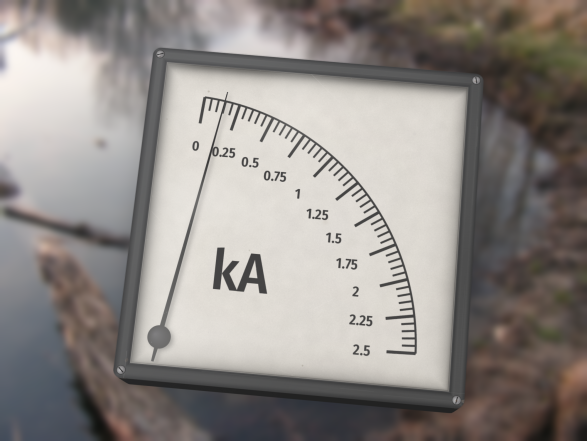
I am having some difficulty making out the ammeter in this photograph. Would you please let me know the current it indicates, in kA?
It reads 0.15 kA
